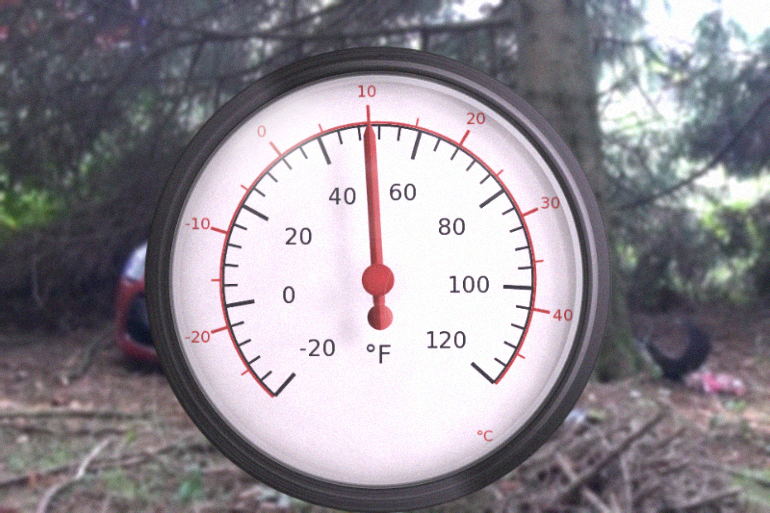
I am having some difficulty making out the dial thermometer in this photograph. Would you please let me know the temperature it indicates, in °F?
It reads 50 °F
